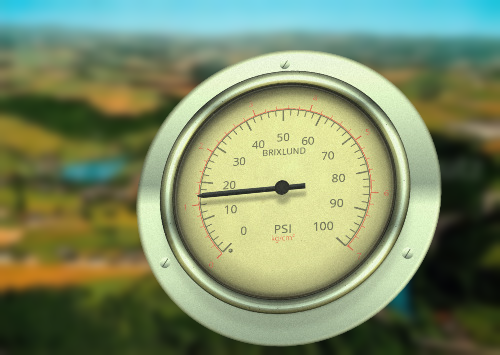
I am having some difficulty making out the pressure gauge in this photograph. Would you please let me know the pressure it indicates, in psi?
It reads 16 psi
